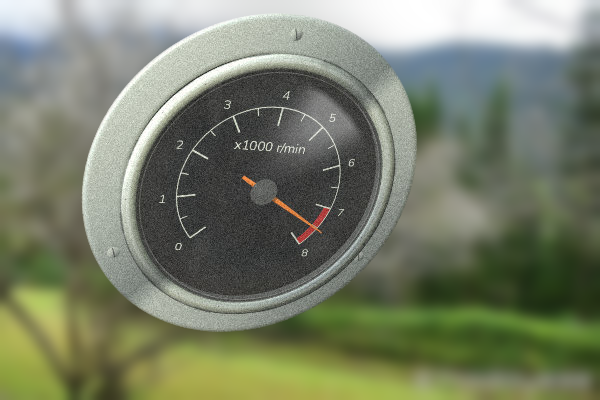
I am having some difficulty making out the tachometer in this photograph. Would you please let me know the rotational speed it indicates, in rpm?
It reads 7500 rpm
